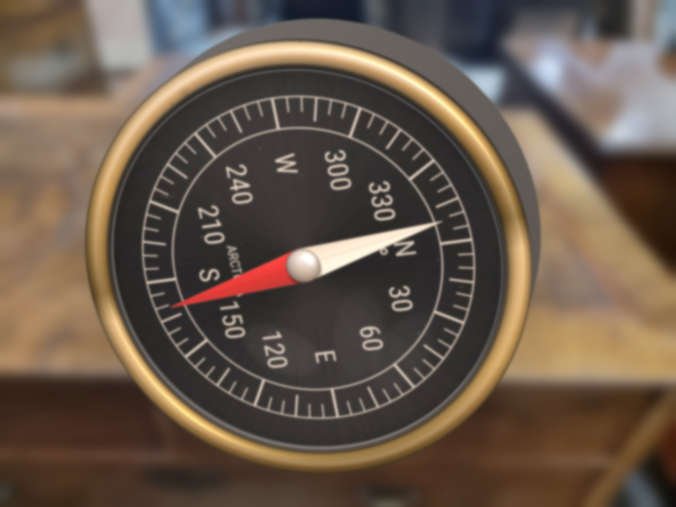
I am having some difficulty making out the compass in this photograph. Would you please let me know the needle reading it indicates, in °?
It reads 170 °
